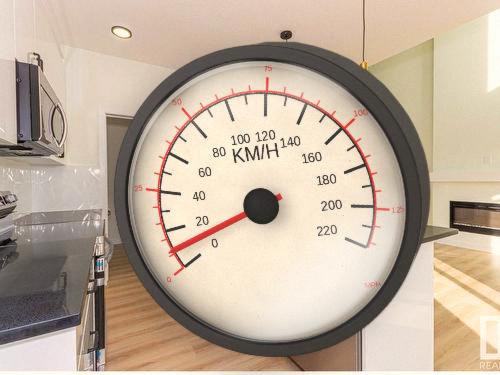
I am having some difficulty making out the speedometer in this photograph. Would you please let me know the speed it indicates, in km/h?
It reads 10 km/h
